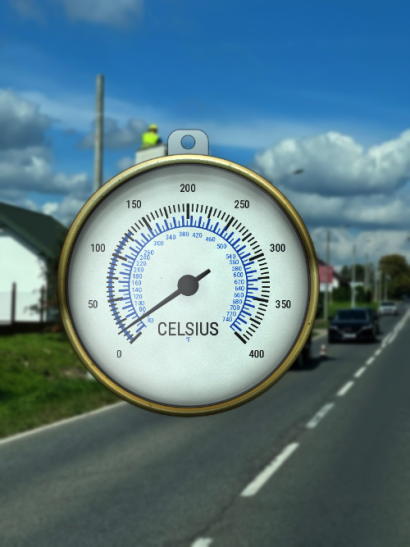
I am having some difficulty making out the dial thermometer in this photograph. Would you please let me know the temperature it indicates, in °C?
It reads 15 °C
